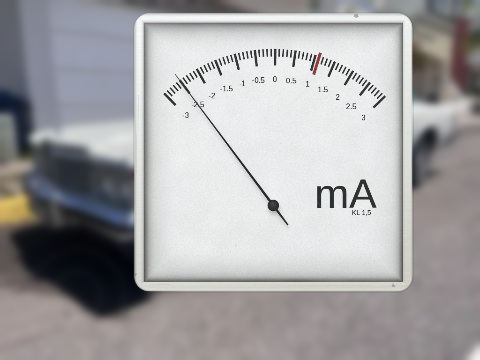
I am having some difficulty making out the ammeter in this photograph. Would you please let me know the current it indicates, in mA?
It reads -2.5 mA
